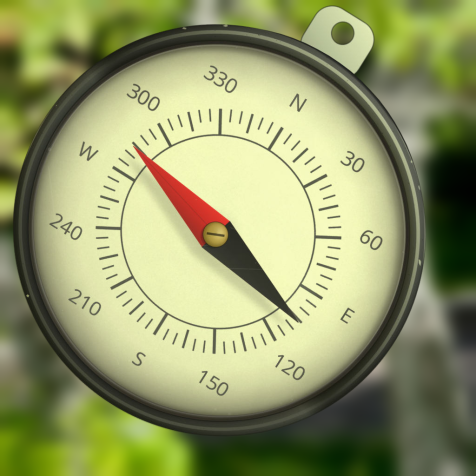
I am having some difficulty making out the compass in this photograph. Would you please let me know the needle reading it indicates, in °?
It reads 285 °
